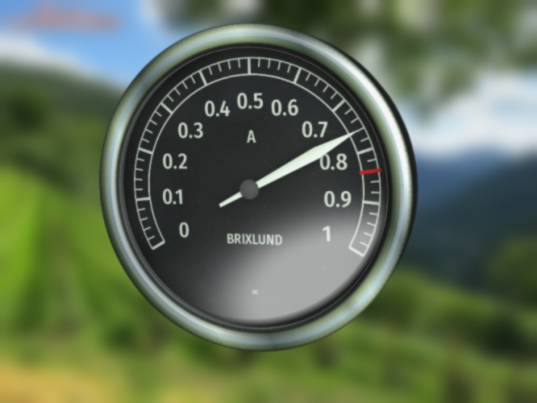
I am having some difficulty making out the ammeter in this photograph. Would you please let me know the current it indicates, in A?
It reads 0.76 A
